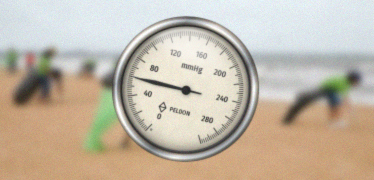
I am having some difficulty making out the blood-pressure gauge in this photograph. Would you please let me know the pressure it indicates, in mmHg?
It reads 60 mmHg
